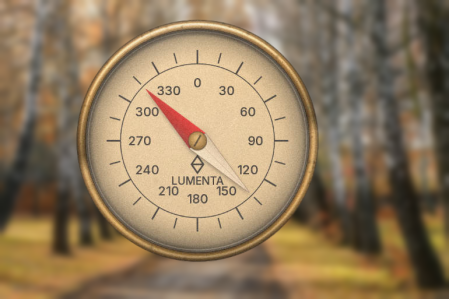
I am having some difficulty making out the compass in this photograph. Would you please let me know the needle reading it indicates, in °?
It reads 315 °
